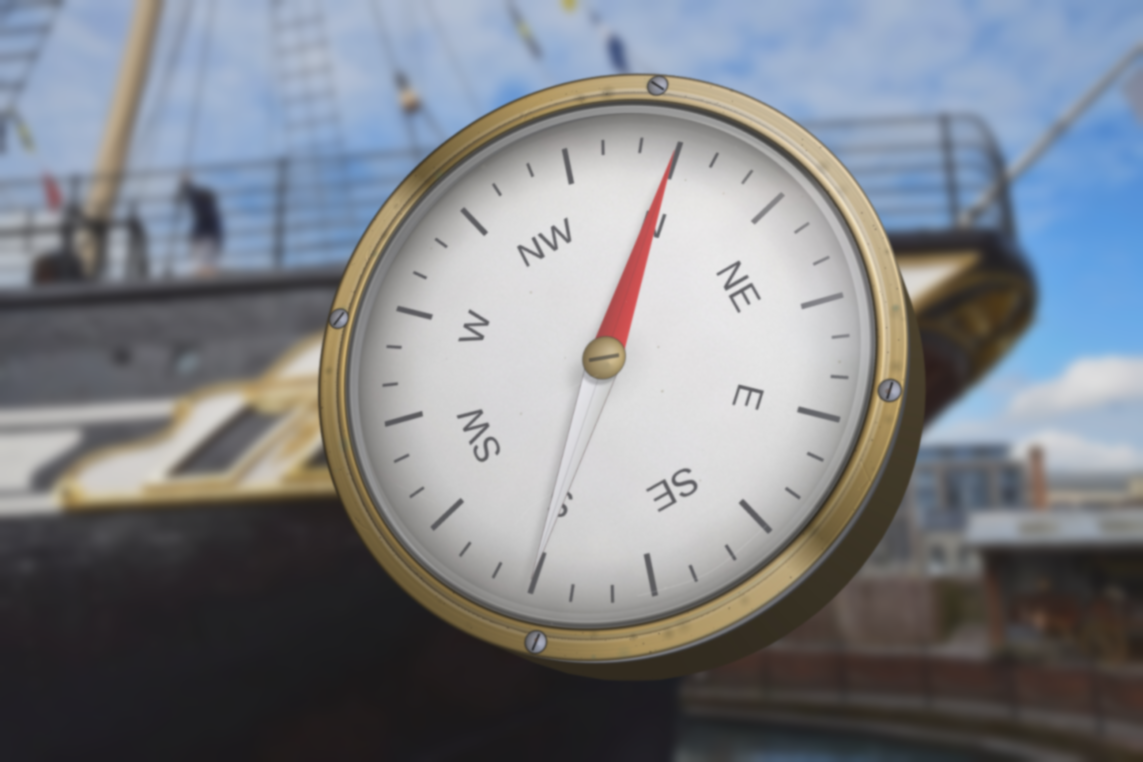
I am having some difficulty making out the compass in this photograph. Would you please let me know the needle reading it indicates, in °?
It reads 0 °
